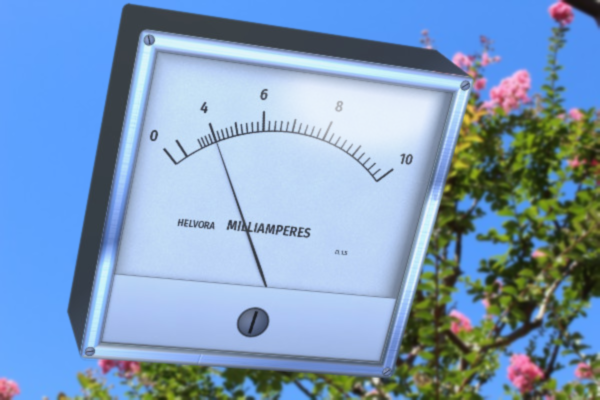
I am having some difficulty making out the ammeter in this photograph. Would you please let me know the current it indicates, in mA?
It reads 4 mA
